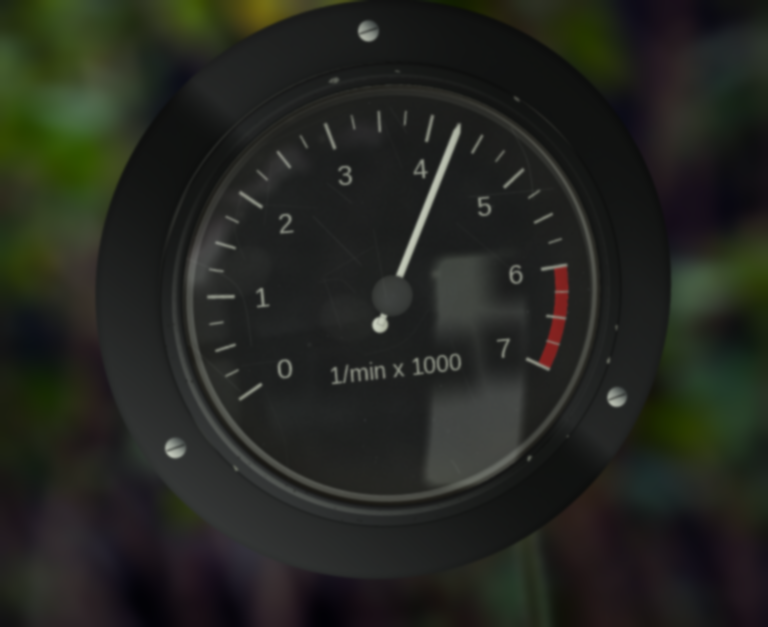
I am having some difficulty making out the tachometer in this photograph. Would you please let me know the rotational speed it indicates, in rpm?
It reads 4250 rpm
